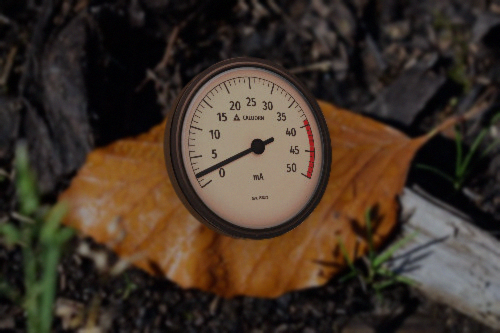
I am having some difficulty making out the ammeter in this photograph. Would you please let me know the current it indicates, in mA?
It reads 2 mA
